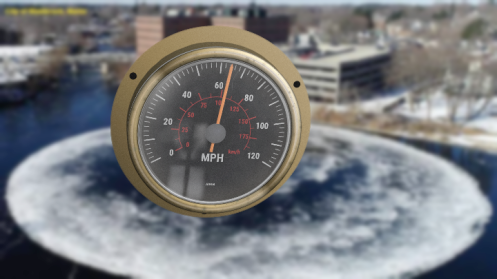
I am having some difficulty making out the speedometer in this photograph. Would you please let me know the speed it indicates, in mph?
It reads 64 mph
